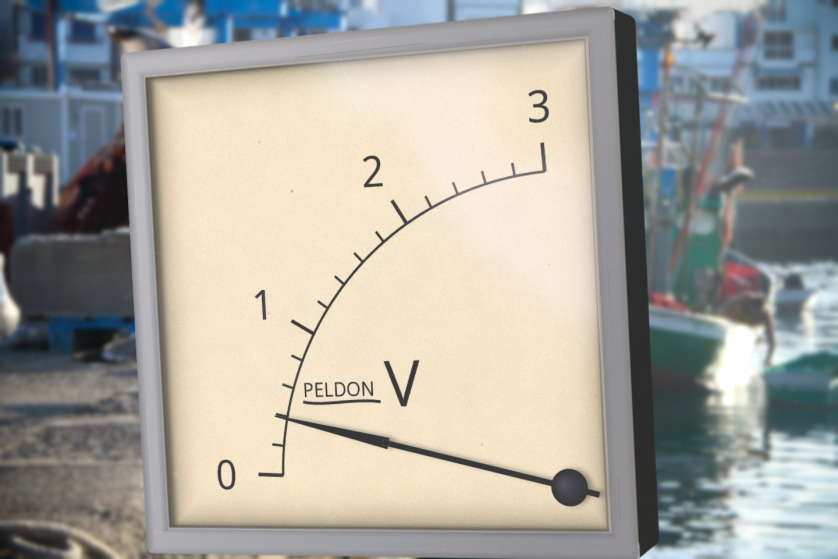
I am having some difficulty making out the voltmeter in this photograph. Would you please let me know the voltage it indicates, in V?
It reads 0.4 V
